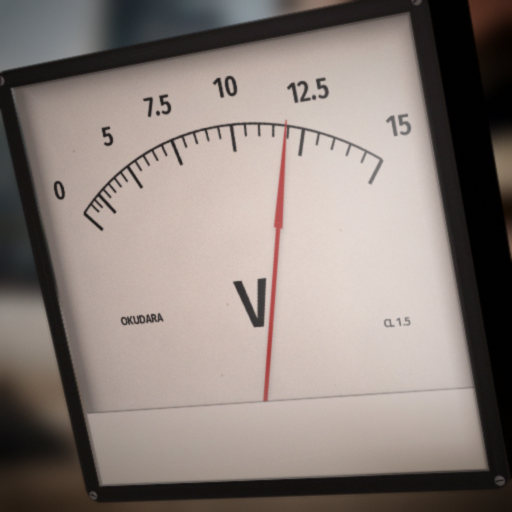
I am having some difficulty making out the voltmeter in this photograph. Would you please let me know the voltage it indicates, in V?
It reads 12 V
